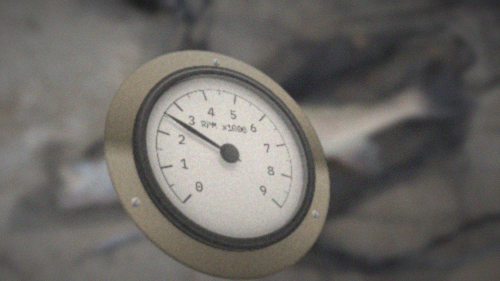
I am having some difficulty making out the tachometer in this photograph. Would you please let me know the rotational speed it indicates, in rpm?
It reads 2500 rpm
